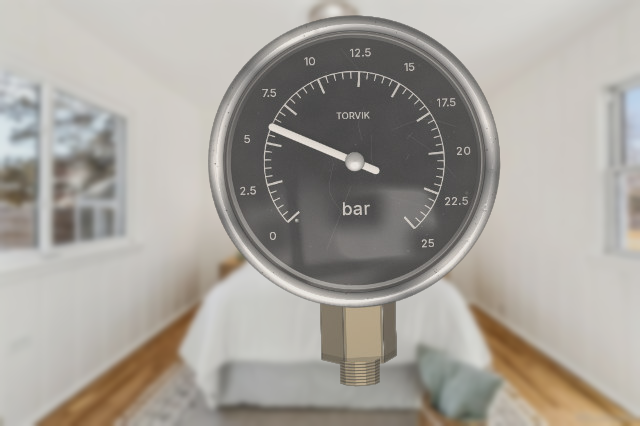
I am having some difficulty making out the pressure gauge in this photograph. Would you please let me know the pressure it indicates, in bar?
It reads 6 bar
